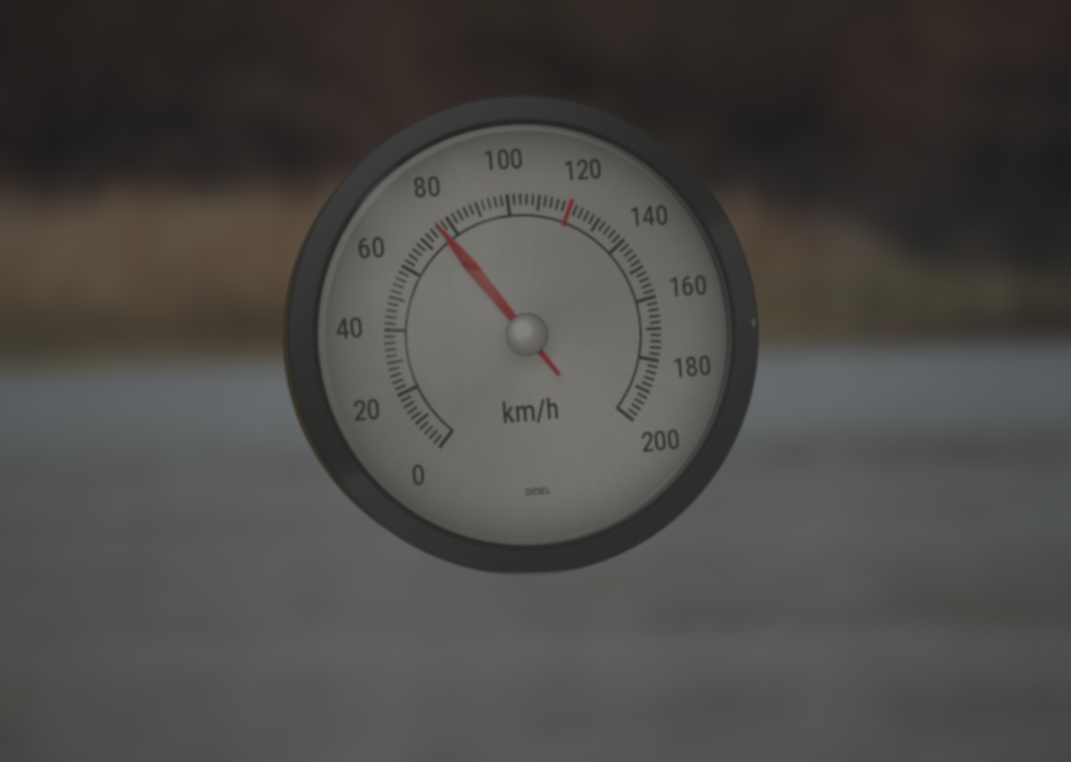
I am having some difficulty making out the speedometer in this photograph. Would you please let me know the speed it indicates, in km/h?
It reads 76 km/h
